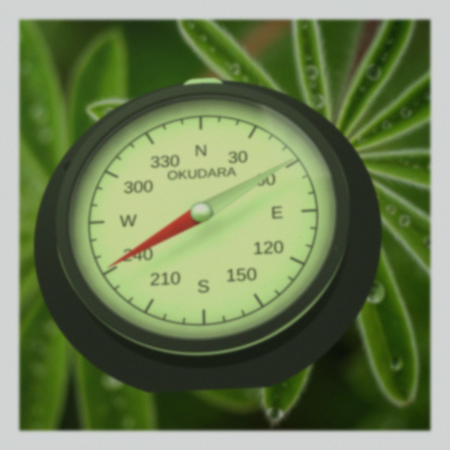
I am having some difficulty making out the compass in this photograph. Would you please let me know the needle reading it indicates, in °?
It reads 240 °
